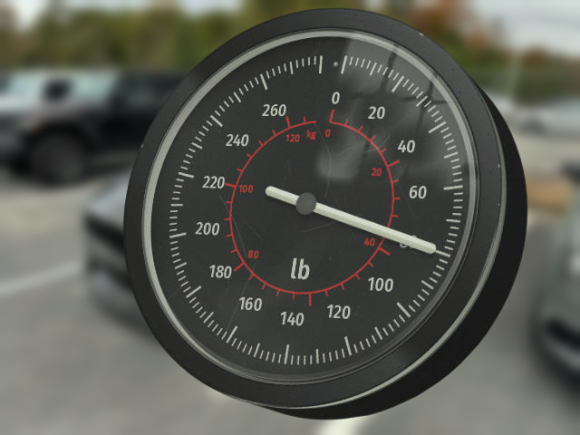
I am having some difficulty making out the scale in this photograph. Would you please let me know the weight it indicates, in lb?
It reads 80 lb
